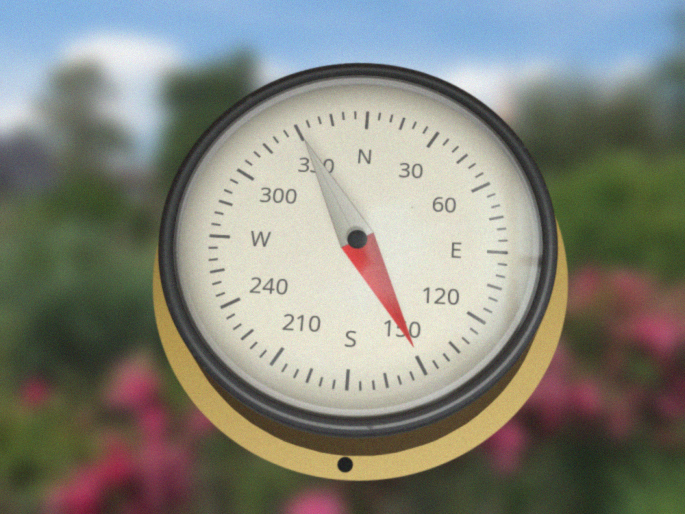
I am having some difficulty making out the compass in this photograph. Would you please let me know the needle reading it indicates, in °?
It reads 150 °
